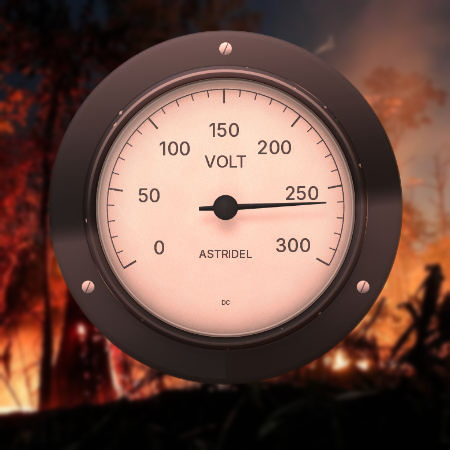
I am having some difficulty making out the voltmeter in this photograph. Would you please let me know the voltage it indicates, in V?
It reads 260 V
